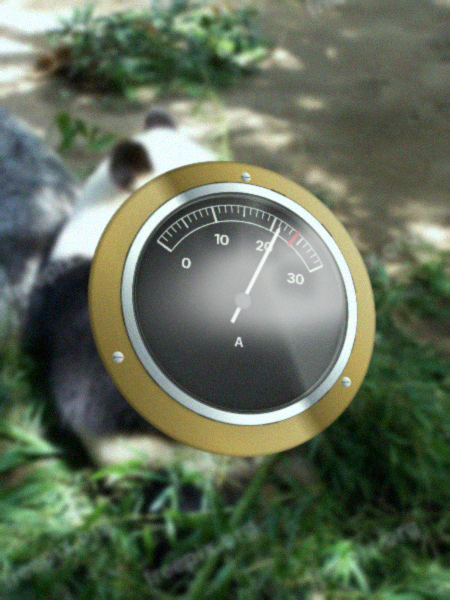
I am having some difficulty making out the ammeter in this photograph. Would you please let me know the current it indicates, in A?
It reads 21 A
